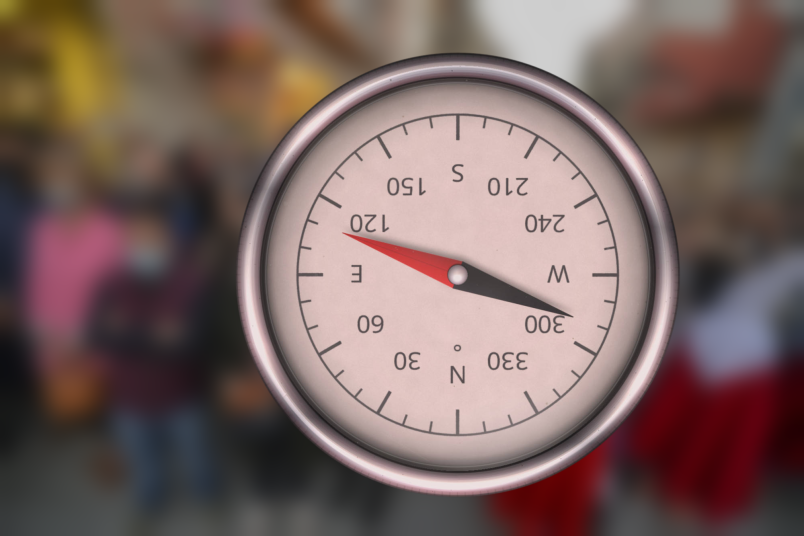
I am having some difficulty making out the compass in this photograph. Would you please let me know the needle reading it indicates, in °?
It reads 110 °
